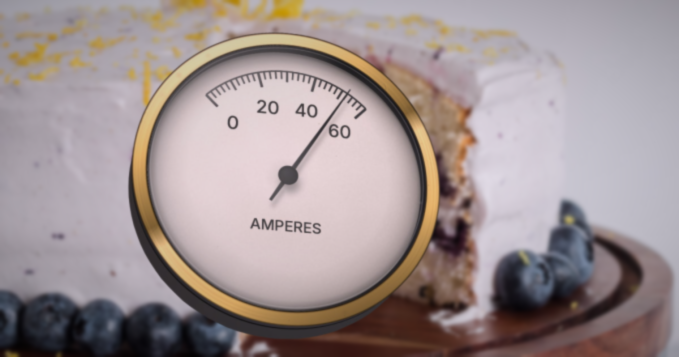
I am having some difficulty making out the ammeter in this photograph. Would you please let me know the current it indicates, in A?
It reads 52 A
